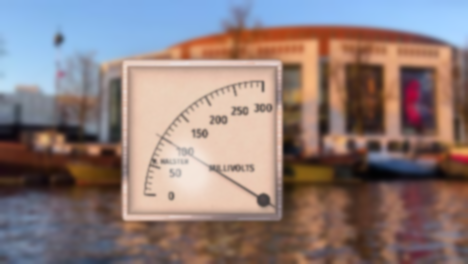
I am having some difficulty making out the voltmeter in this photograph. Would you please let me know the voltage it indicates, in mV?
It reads 100 mV
